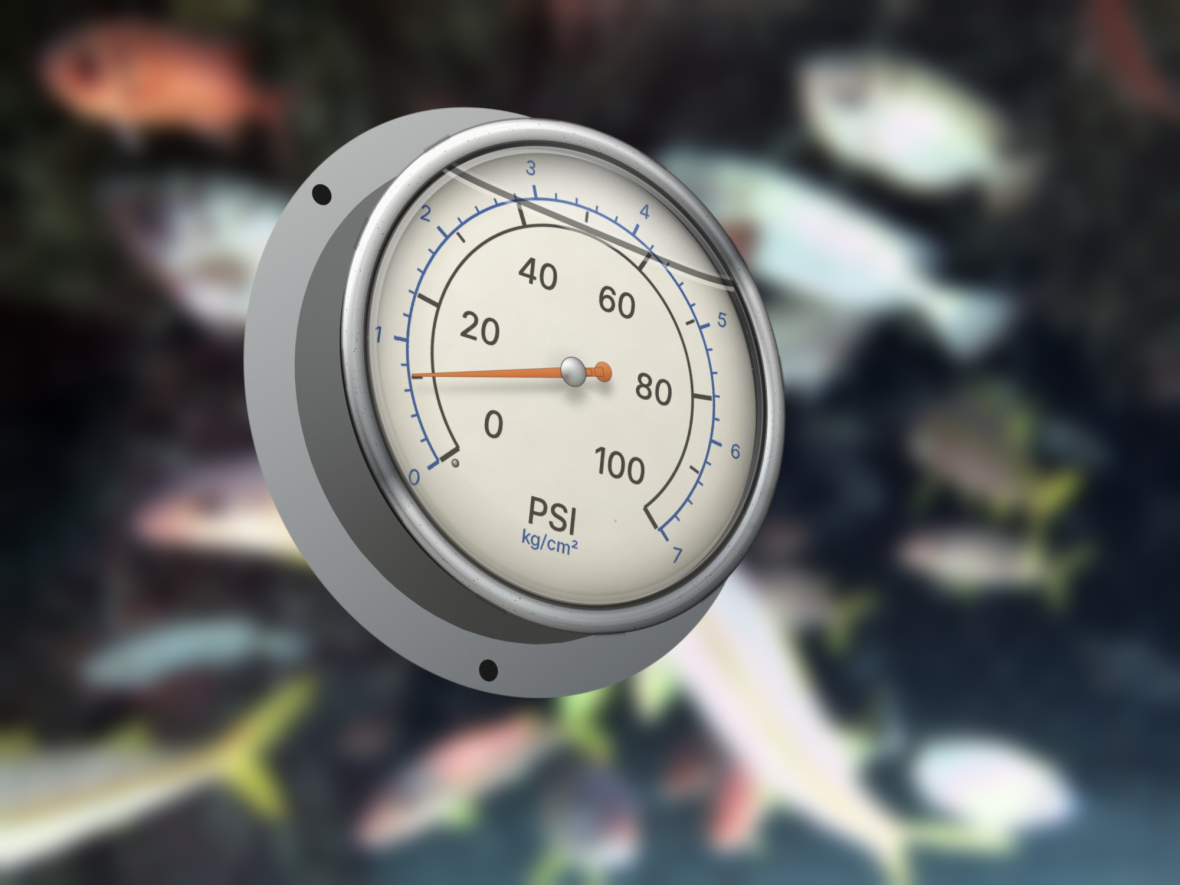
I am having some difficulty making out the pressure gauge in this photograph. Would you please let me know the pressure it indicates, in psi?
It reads 10 psi
